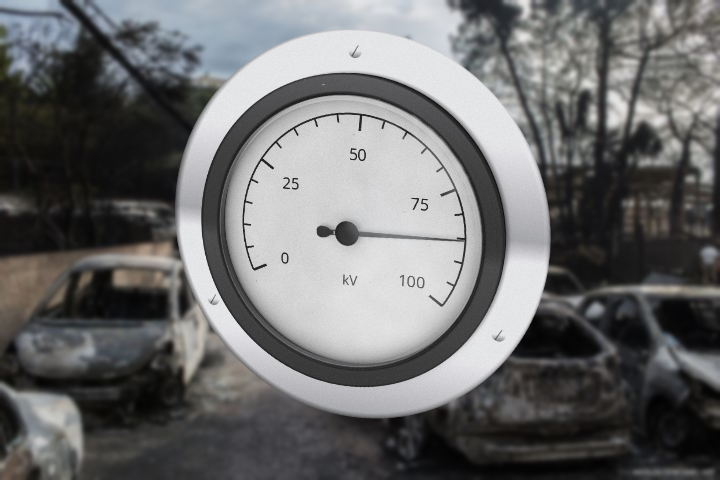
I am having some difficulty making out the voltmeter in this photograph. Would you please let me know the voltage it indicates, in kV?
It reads 85 kV
